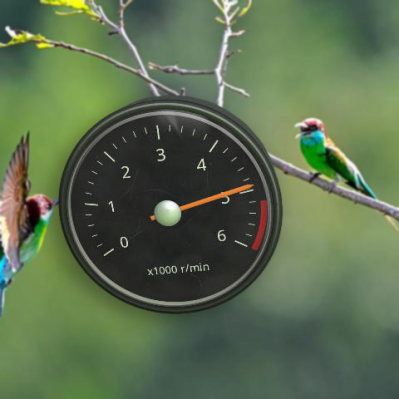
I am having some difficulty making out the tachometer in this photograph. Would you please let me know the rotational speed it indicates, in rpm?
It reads 4900 rpm
